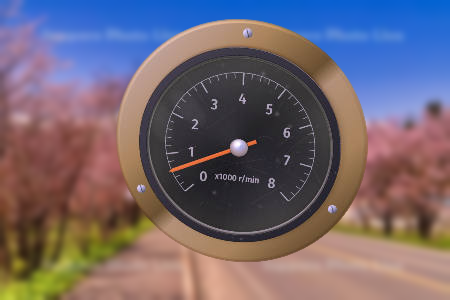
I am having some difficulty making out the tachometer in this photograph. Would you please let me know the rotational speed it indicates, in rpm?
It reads 600 rpm
